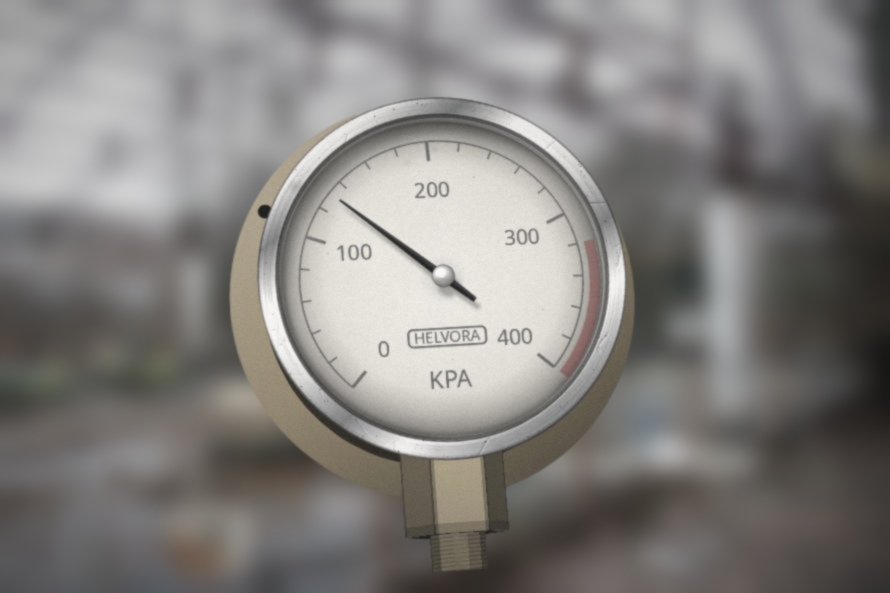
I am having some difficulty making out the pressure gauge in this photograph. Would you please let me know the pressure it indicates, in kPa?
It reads 130 kPa
